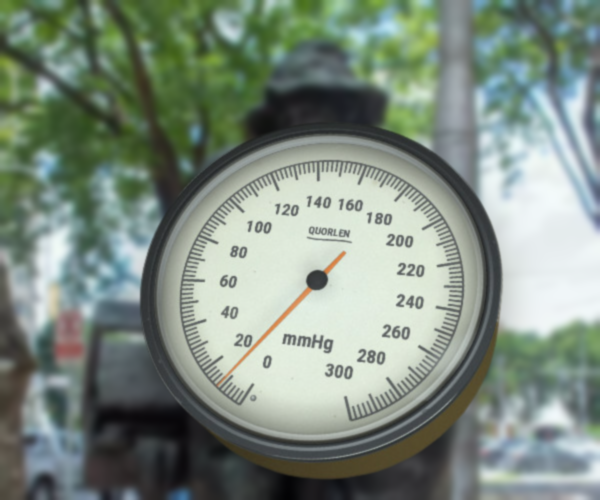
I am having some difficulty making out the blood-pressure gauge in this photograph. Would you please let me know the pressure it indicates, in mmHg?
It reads 10 mmHg
